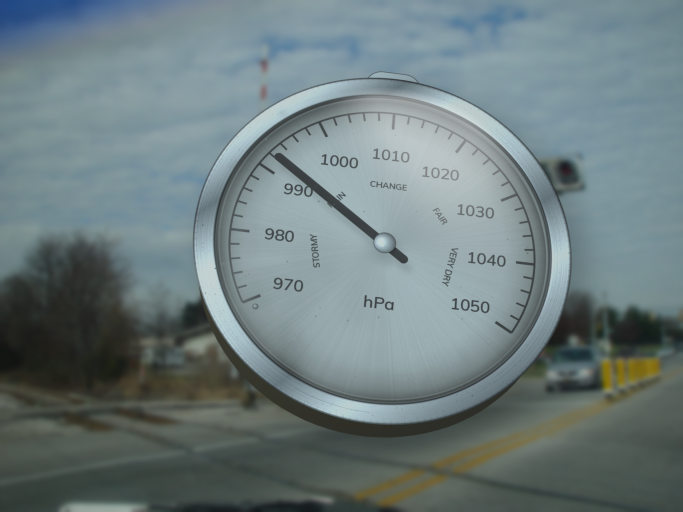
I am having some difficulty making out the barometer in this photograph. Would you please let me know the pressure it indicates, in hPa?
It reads 992 hPa
